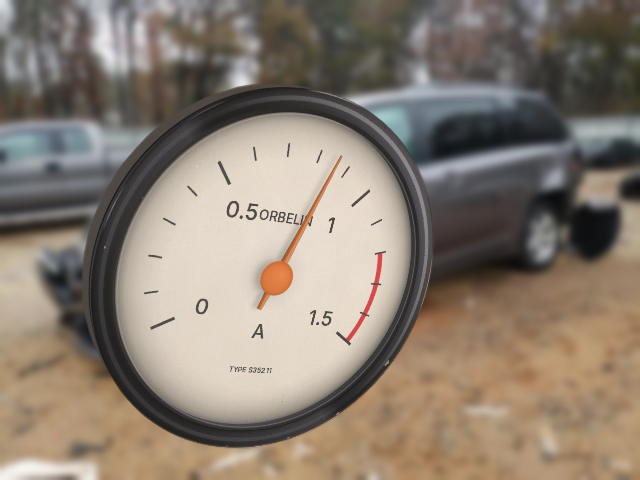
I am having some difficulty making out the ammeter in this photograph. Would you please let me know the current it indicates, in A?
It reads 0.85 A
